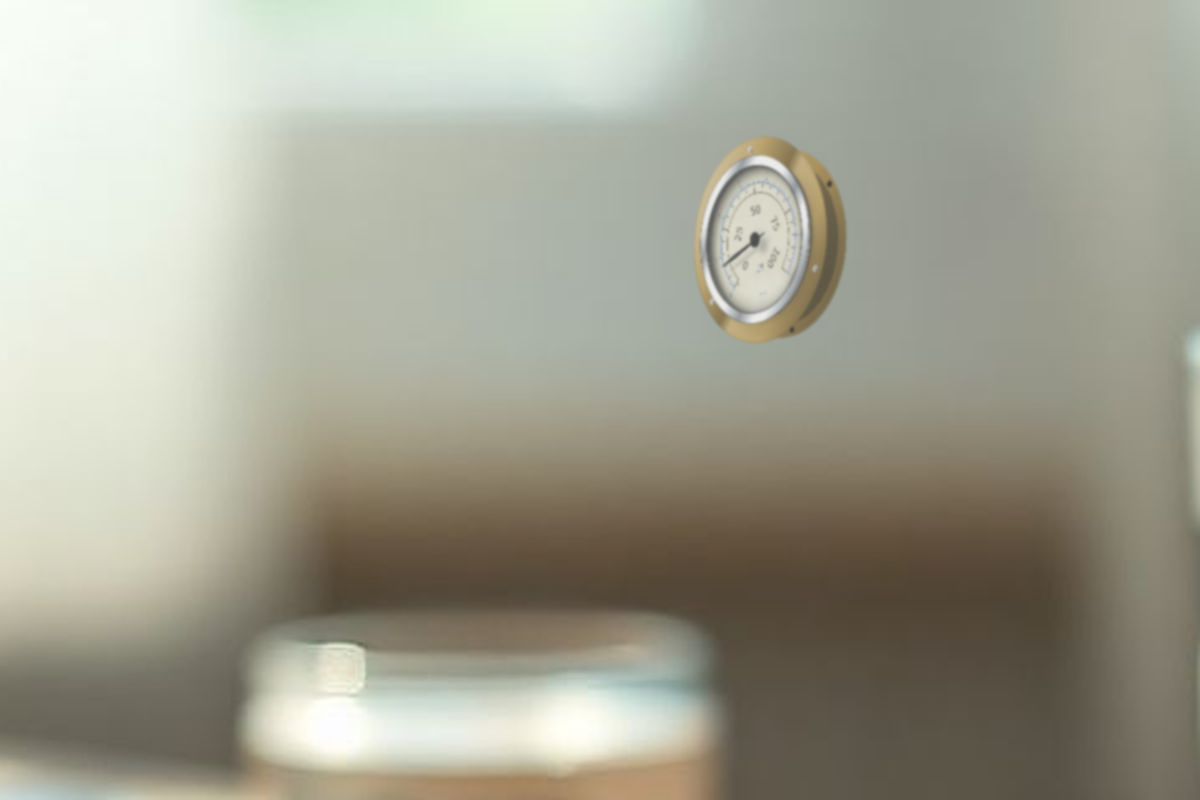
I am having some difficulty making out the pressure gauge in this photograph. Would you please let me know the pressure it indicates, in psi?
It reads 10 psi
